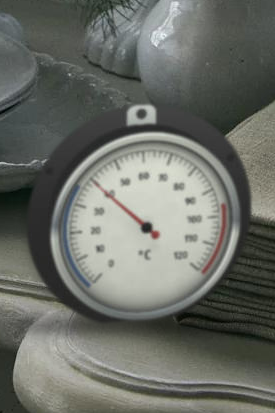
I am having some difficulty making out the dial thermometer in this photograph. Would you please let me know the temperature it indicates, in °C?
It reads 40 °C
